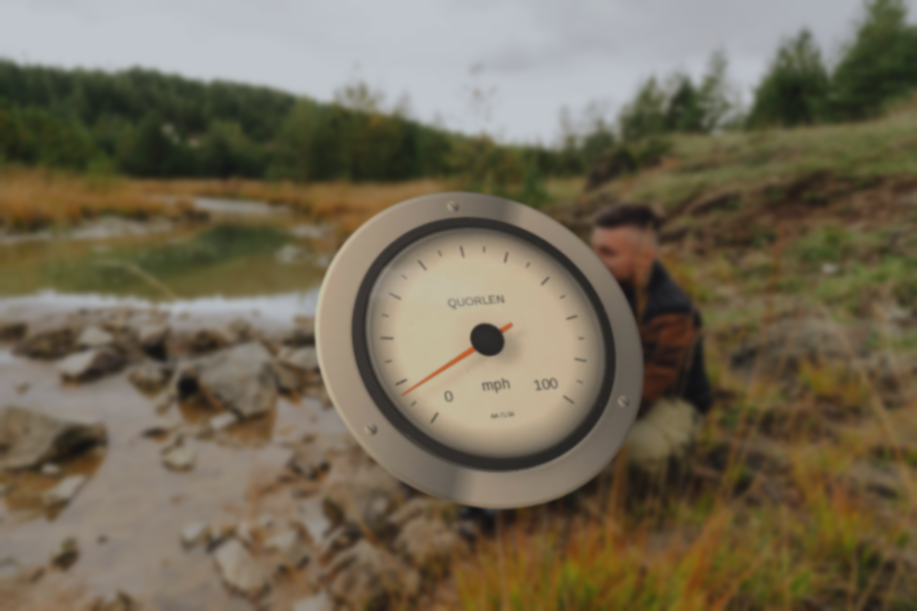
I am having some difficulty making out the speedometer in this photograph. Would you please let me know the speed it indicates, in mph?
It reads 7.5 mph
